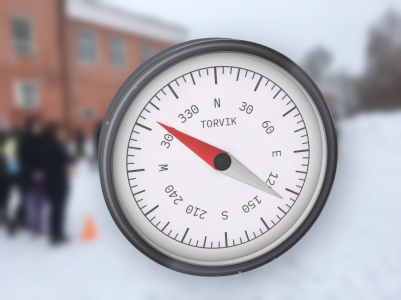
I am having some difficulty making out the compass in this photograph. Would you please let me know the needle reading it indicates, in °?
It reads 307.5 °
